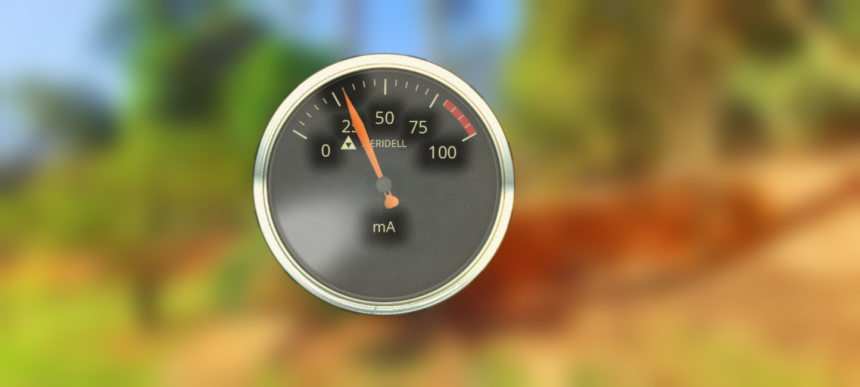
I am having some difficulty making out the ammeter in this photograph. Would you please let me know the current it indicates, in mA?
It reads 30 mA
